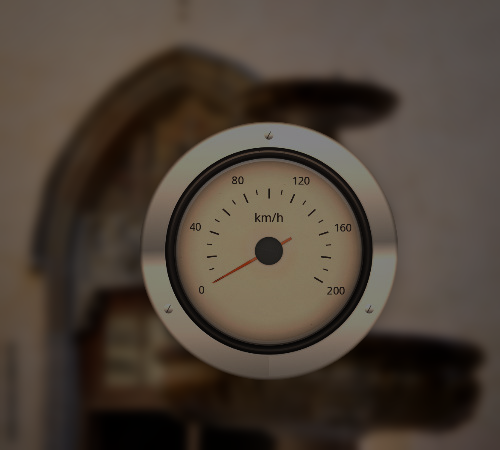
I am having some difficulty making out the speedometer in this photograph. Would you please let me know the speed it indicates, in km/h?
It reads 0 km/h
